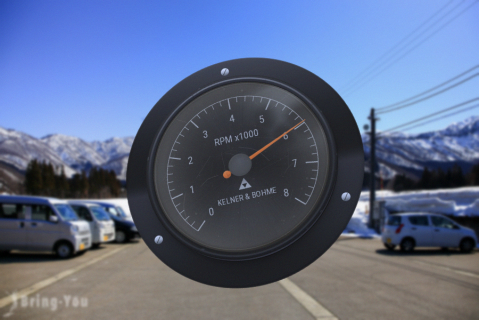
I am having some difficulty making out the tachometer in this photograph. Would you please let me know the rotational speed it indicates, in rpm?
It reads 6000 rpm
